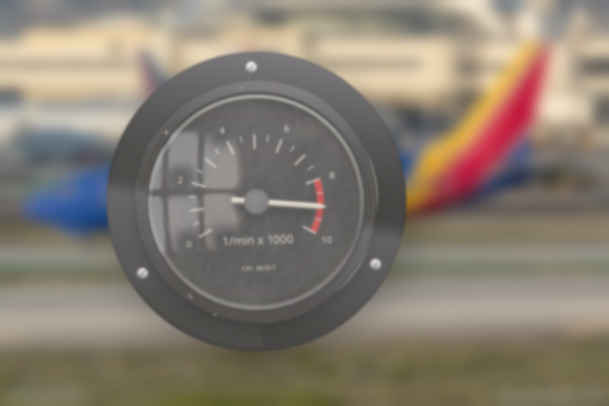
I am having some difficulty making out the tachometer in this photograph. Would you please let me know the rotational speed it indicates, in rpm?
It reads 9000 rpm
